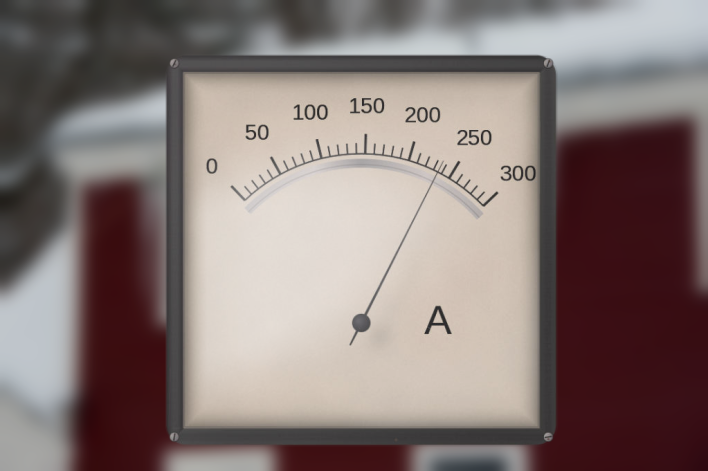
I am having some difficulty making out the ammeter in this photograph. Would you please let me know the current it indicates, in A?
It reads 235 A
